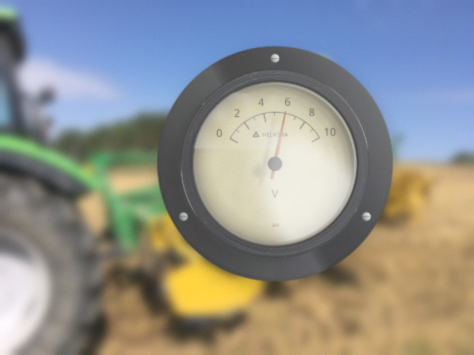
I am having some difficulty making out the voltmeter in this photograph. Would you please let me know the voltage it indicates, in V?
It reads 6 V
